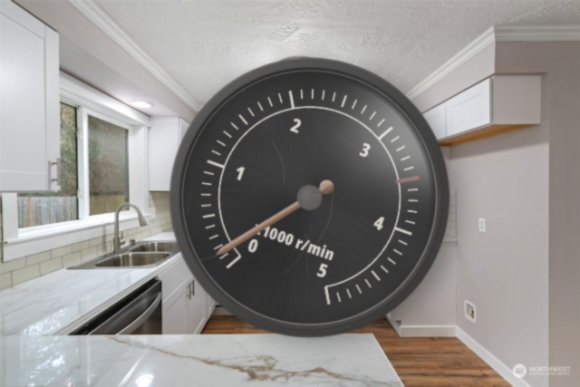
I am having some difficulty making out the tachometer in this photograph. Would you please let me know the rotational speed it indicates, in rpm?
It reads 150 rpm
